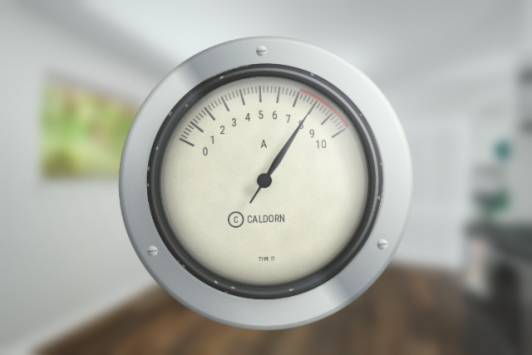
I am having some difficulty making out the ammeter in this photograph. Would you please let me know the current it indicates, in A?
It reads 8 A
